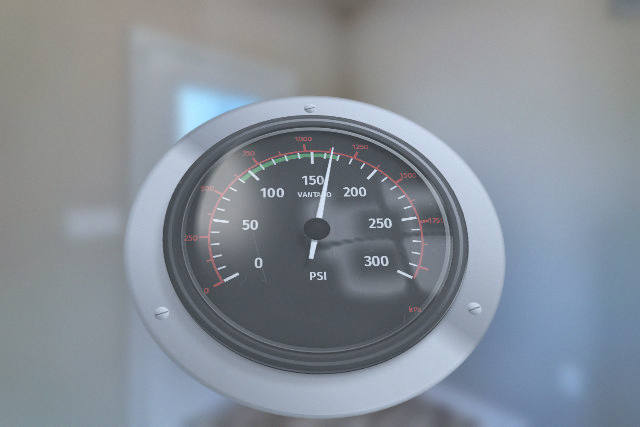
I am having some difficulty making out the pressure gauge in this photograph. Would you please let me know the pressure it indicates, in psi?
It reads 165 psi
